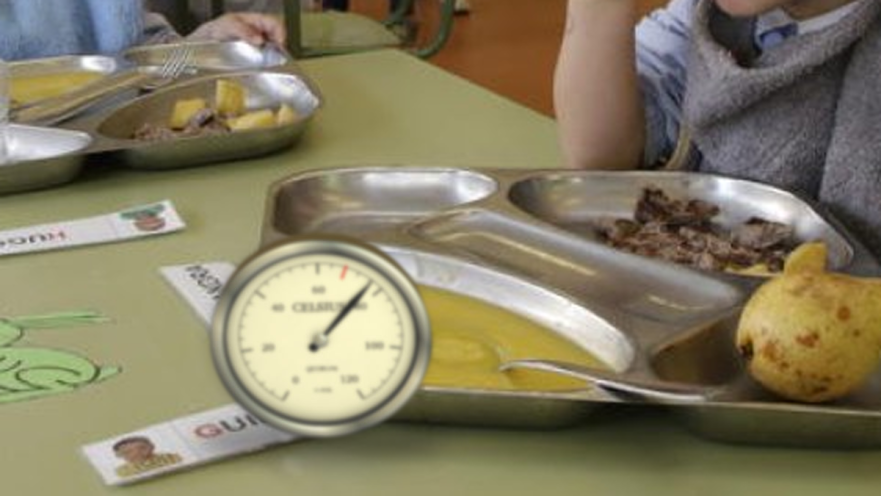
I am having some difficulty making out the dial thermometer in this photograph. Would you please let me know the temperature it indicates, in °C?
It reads 76 °C
